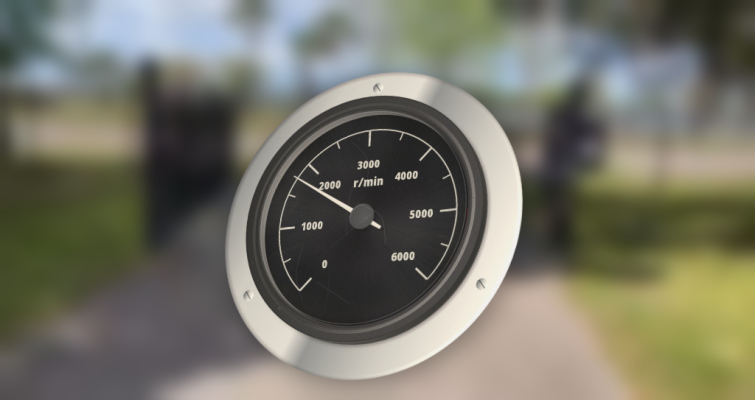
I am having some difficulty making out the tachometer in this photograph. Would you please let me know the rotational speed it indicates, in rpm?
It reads 1750 rpm
